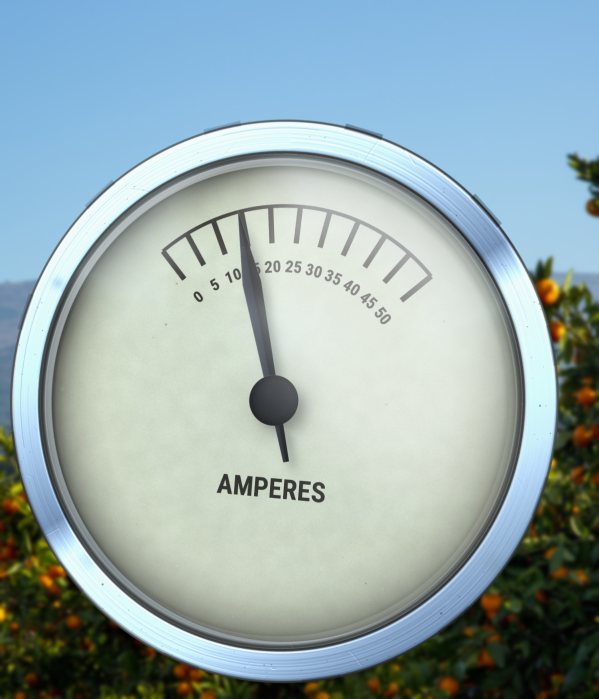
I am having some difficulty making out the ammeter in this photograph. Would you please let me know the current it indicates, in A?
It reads 15 A
